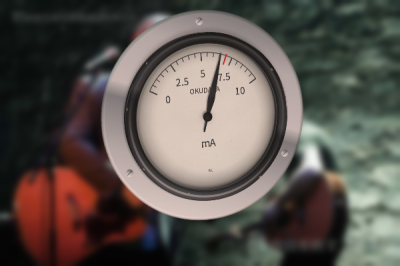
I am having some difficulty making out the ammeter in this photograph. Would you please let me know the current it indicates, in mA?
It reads 6.5 mA
